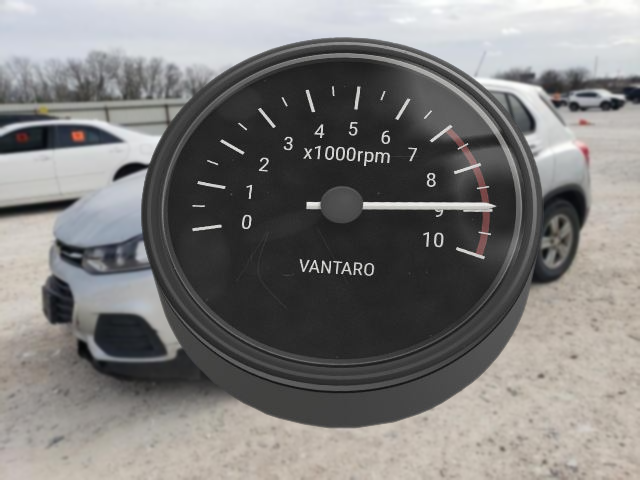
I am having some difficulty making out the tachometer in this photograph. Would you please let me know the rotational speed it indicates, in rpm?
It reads 9000 rpm
